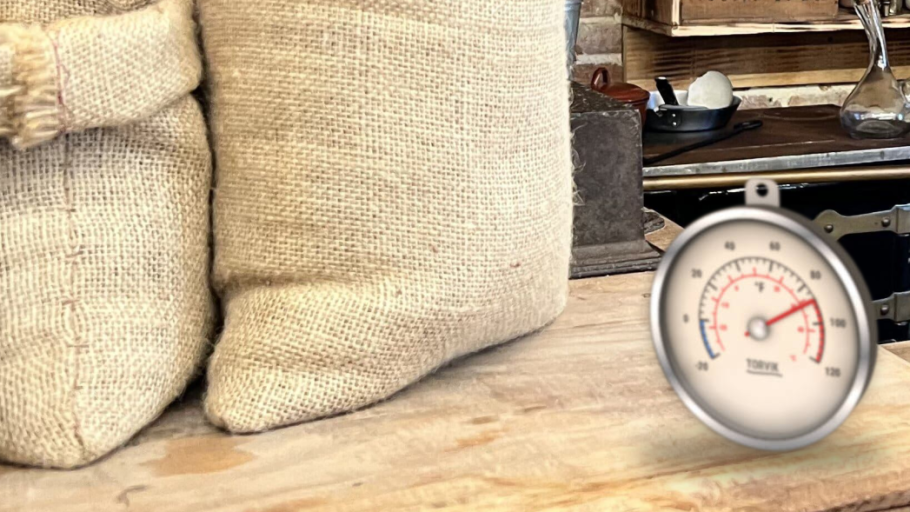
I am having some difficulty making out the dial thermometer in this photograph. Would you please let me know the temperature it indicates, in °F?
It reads 88 °F
